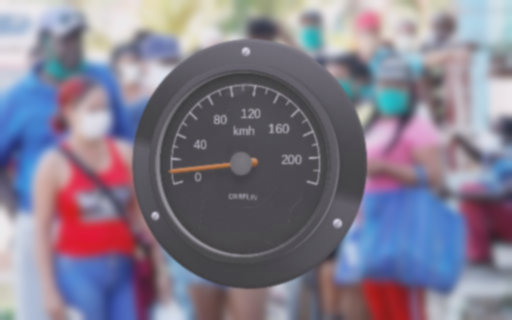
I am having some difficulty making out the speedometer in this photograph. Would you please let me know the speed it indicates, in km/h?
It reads 10 km/h
